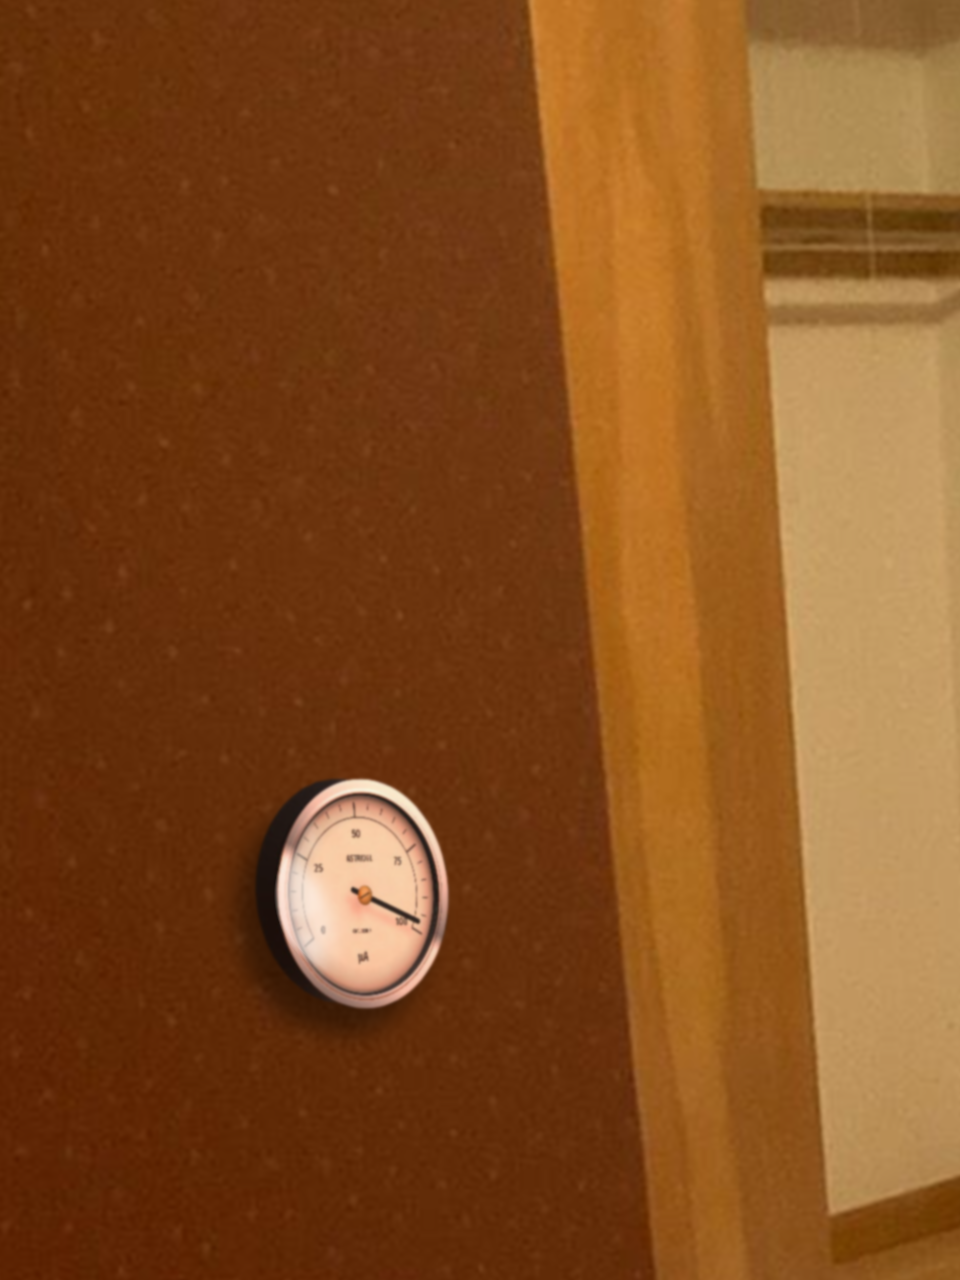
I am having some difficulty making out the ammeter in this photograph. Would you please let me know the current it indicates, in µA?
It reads 97.5 µA
